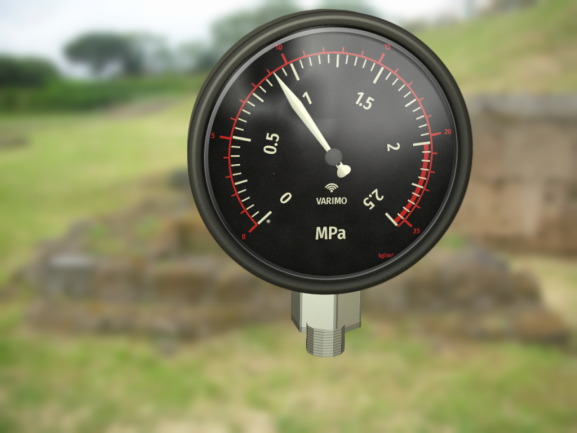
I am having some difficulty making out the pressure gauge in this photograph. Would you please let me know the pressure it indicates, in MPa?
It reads 0.9 MPa
